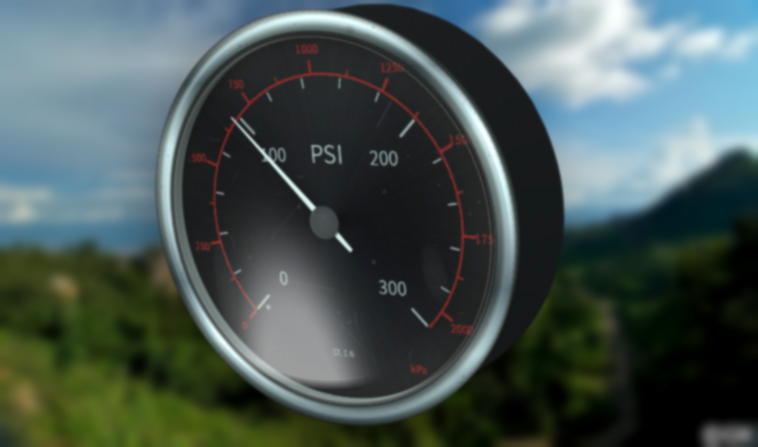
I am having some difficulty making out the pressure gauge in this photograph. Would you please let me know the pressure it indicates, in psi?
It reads 100 psi
